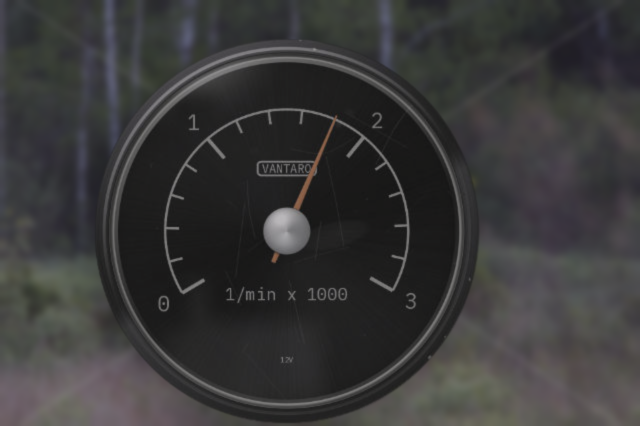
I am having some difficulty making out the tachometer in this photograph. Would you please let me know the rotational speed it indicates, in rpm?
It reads 1800 rpm
